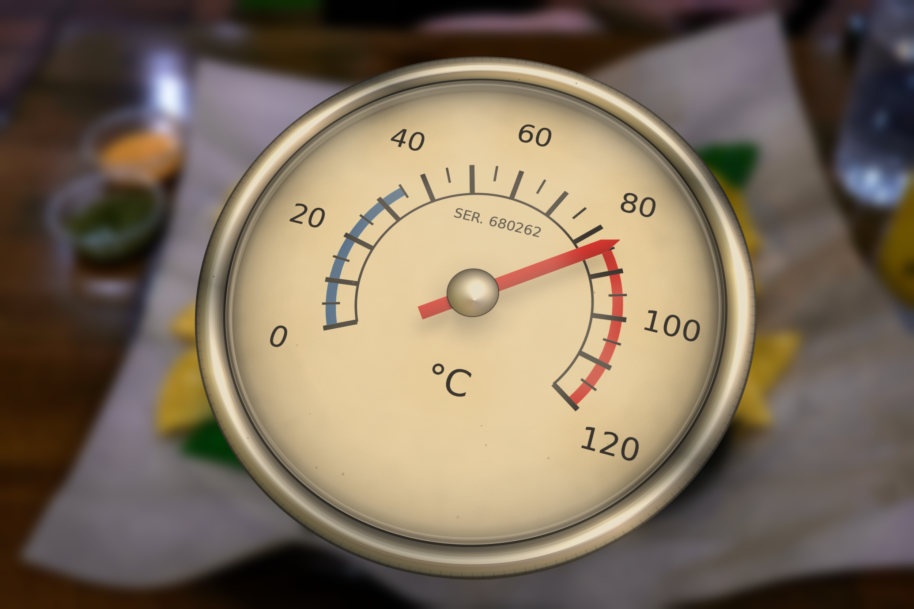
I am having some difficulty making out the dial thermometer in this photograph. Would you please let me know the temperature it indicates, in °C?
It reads 85 °C
